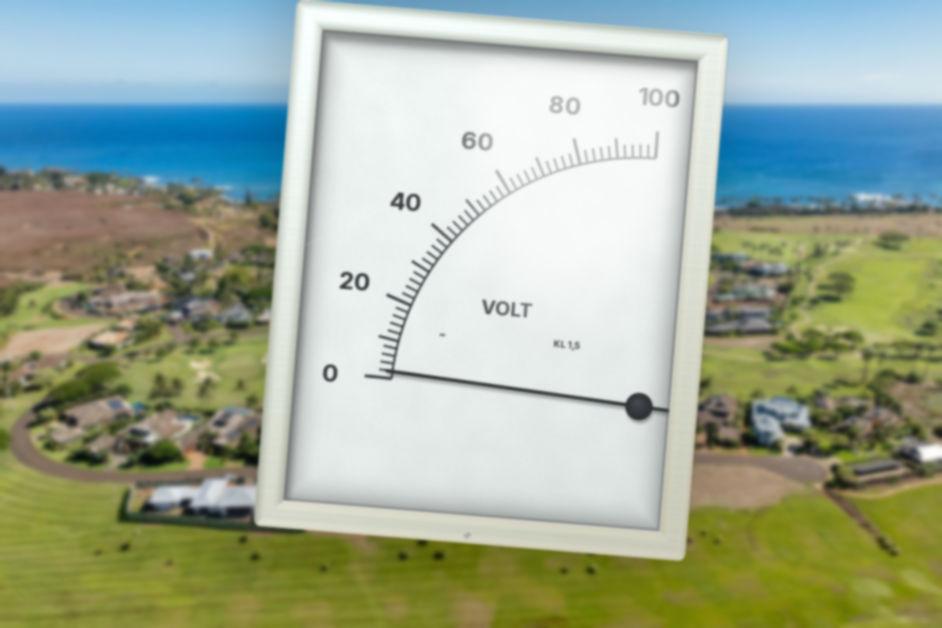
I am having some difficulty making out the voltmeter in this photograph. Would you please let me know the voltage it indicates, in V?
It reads 2 V
